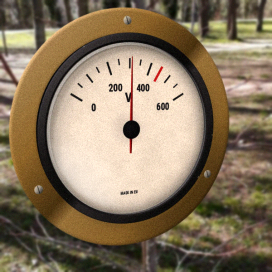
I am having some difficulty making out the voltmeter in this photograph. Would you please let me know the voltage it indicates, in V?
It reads 300 V
